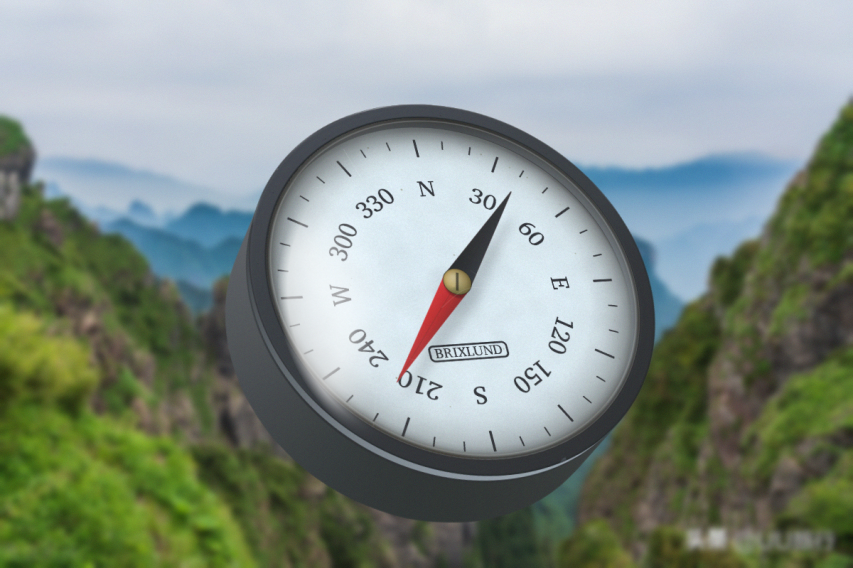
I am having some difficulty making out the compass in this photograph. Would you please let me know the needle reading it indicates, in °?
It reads 220 °
